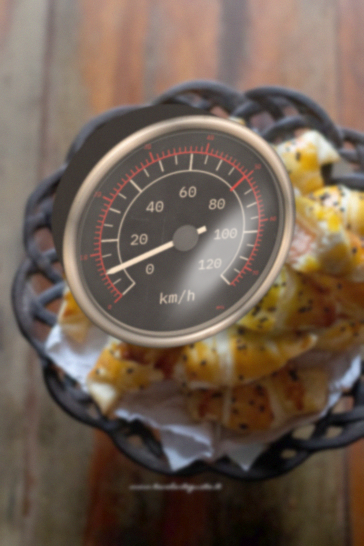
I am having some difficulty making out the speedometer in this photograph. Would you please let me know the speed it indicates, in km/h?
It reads 10 km/h
